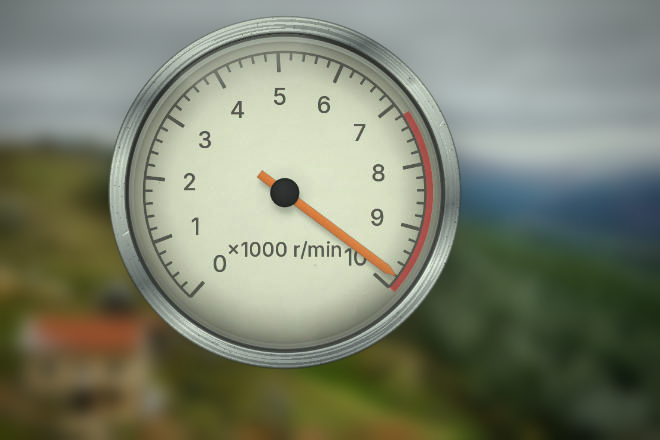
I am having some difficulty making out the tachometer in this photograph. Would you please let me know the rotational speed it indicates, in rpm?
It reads 9800 rpm
